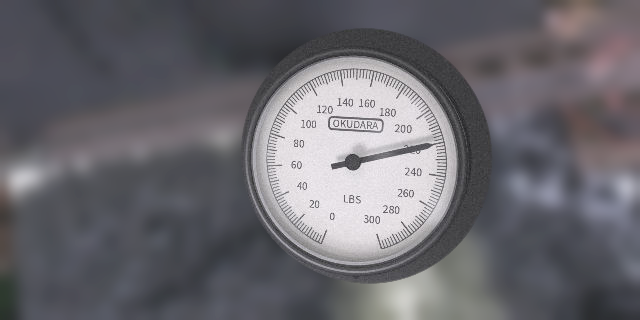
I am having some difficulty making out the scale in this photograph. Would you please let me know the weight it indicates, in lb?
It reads 220 lb
